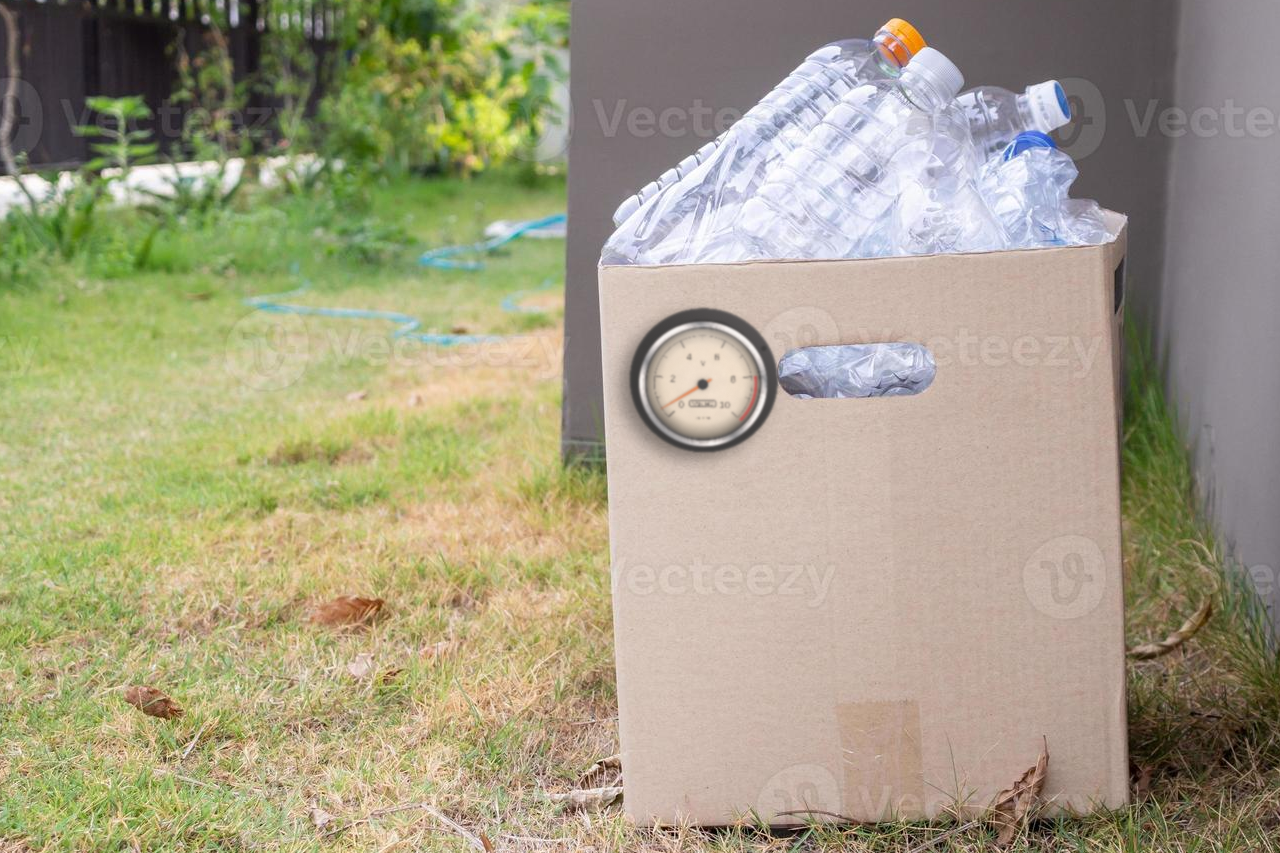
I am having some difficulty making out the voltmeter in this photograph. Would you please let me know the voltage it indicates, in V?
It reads 0.5 V
